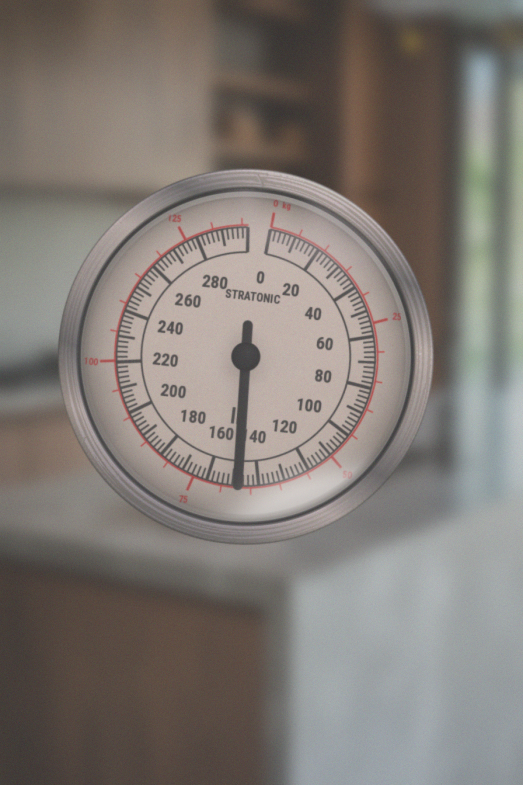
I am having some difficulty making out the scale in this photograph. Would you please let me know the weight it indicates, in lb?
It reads 148 lb
